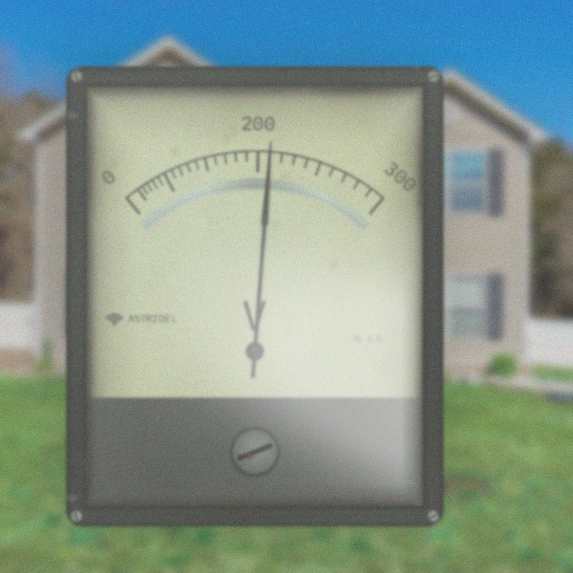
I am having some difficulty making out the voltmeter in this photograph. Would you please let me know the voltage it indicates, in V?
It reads 210 V
